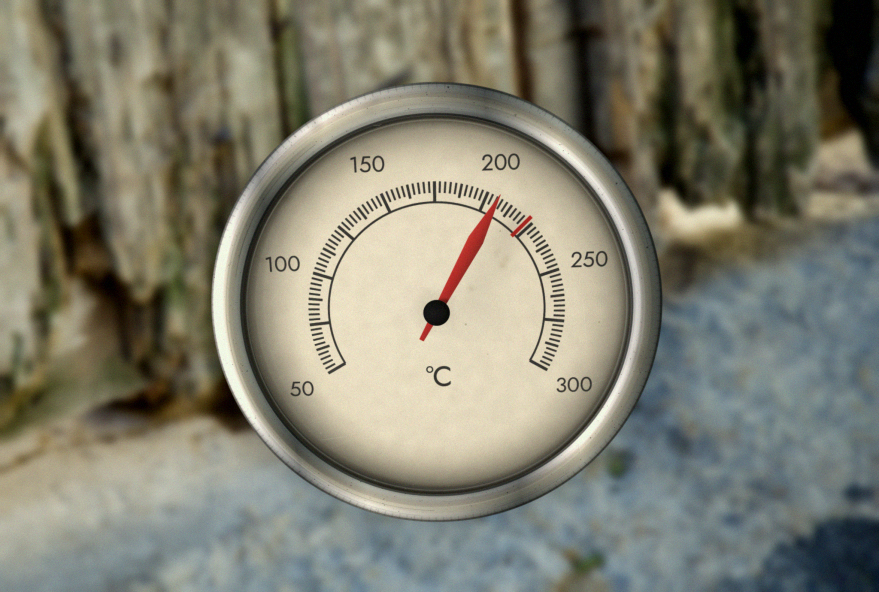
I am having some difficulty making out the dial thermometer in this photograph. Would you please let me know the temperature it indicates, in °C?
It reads 205 °C
